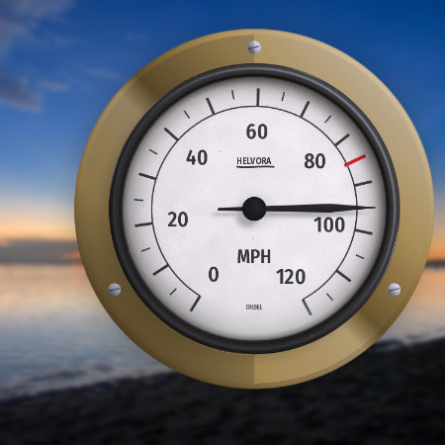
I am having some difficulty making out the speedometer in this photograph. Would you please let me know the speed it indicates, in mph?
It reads 95 mph
